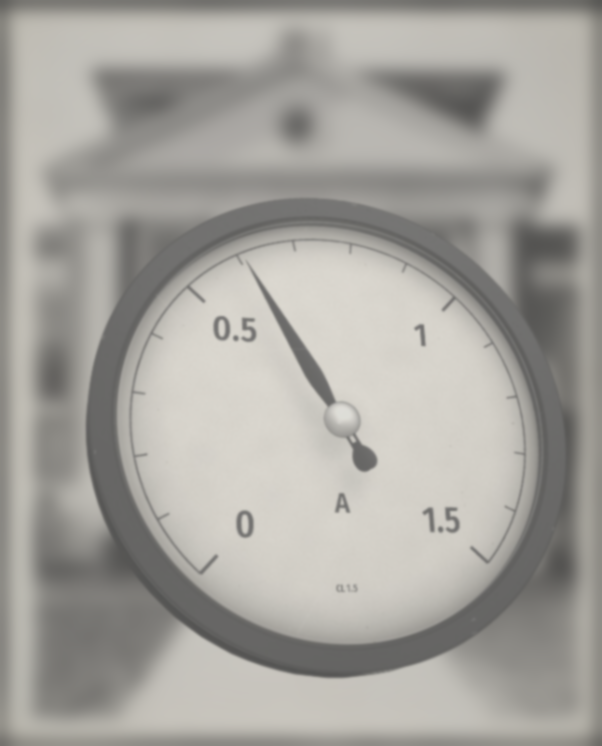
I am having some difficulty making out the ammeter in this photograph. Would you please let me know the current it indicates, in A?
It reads 0.6 A
